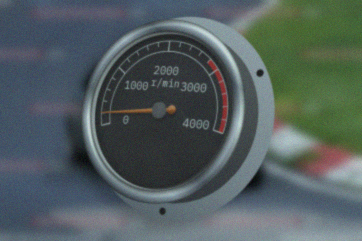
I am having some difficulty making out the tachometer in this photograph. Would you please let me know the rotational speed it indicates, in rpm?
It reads 200 rpm
